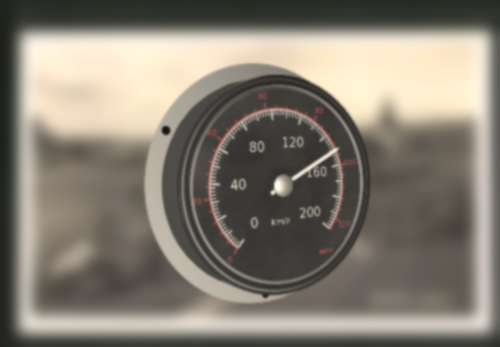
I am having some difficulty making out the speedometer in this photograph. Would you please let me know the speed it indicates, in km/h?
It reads 150 km/h
